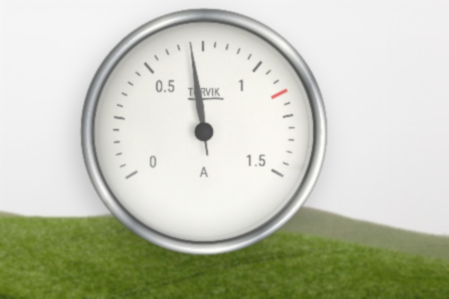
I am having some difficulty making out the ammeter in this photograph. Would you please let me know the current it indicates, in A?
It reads 0.7 A
